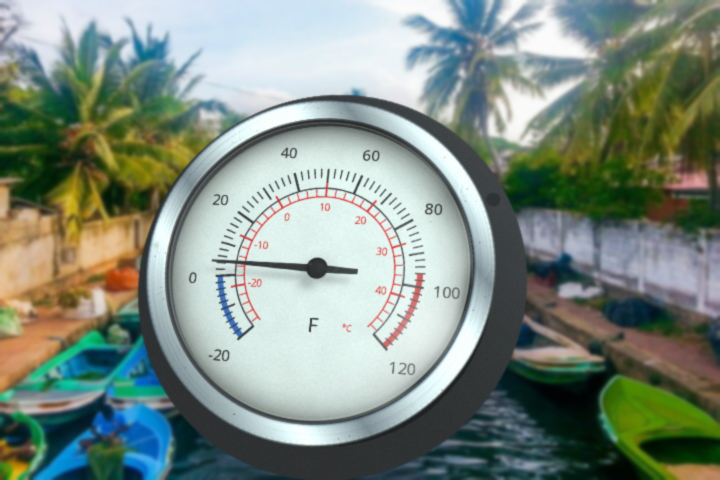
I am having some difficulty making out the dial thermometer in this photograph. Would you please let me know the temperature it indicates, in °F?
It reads 4 °F
